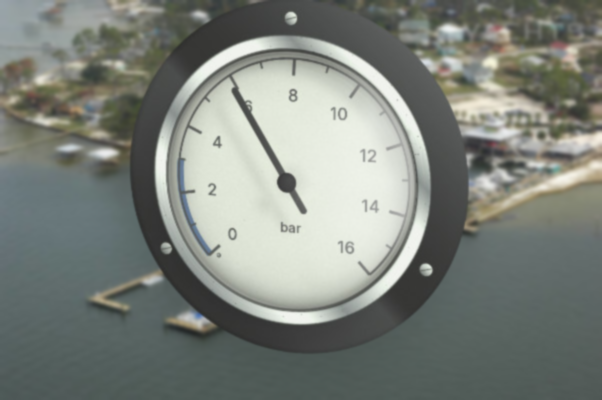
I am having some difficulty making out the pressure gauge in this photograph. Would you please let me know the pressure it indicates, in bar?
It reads 6 bar
